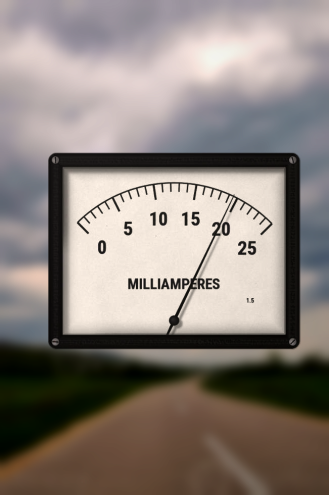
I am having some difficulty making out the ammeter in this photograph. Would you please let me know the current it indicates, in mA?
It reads 19.5 mA
